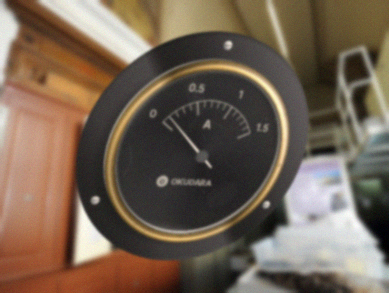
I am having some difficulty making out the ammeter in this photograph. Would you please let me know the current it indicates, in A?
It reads 0.1 A
